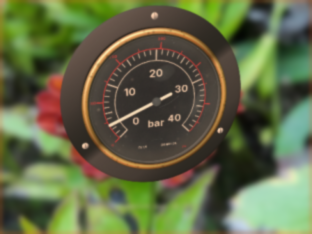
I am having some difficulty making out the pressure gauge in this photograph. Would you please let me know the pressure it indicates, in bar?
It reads 3 bar
